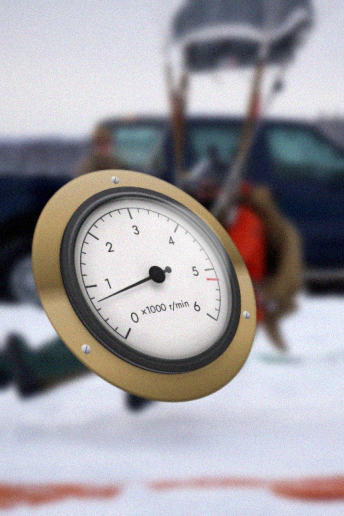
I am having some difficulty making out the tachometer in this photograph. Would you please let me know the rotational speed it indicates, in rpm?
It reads 700 rpm
